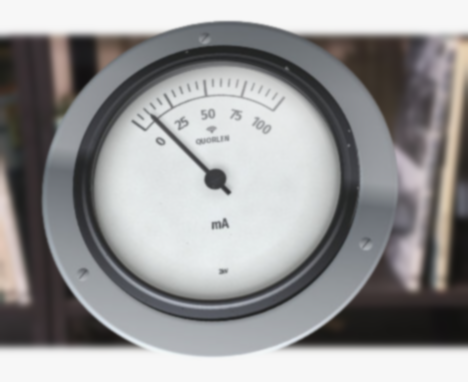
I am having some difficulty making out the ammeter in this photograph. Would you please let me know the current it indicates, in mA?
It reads 10 mA
